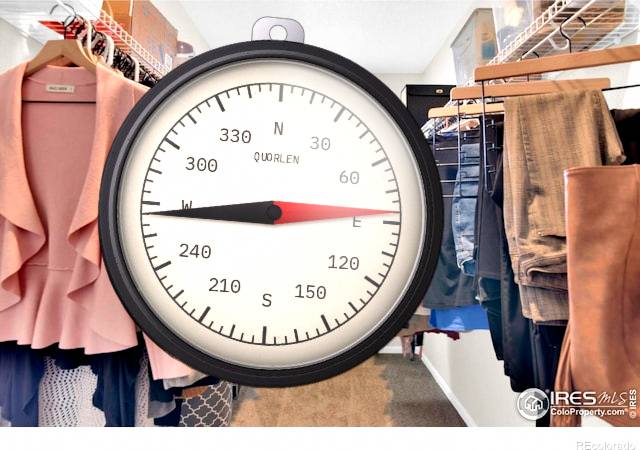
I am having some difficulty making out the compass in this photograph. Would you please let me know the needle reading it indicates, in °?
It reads 85 °
